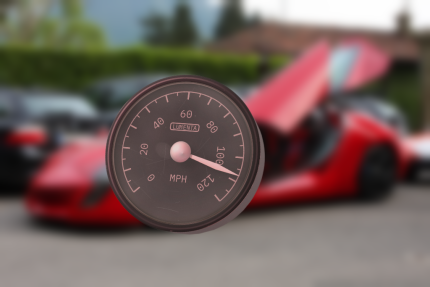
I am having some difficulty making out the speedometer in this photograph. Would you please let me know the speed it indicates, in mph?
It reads 107.5 mph
